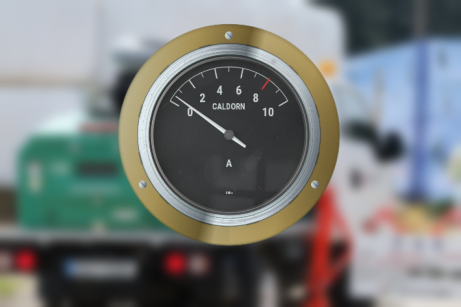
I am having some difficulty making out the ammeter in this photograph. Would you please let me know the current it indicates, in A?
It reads 0.5 A
